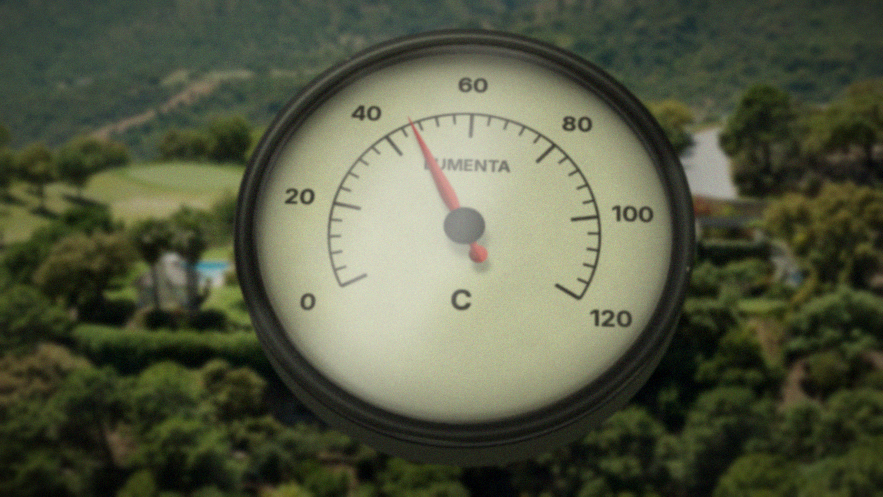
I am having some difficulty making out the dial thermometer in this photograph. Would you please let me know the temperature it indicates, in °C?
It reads 46 °C
